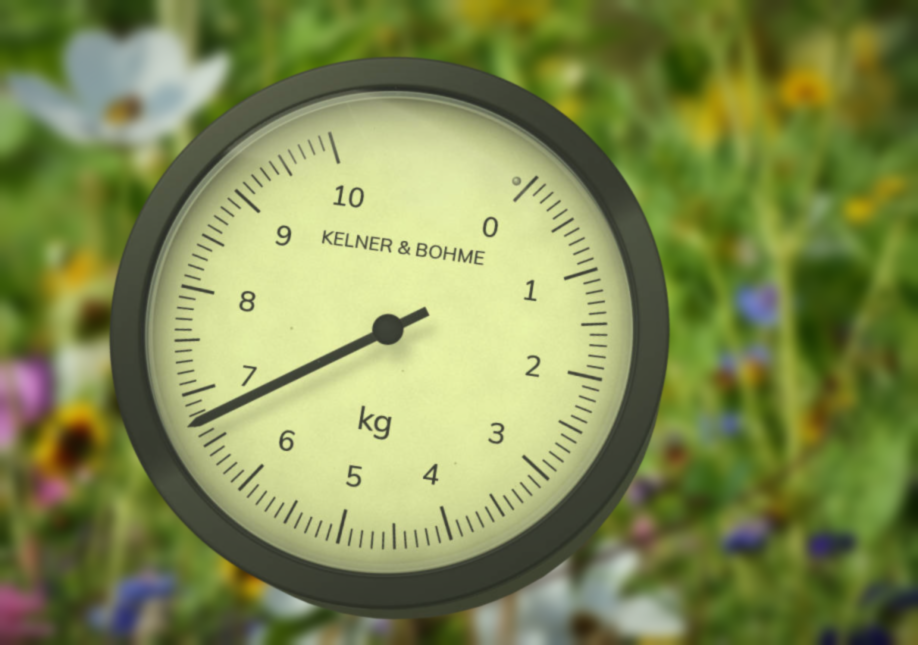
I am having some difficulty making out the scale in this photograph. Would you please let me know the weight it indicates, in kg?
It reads 6.7 kg
